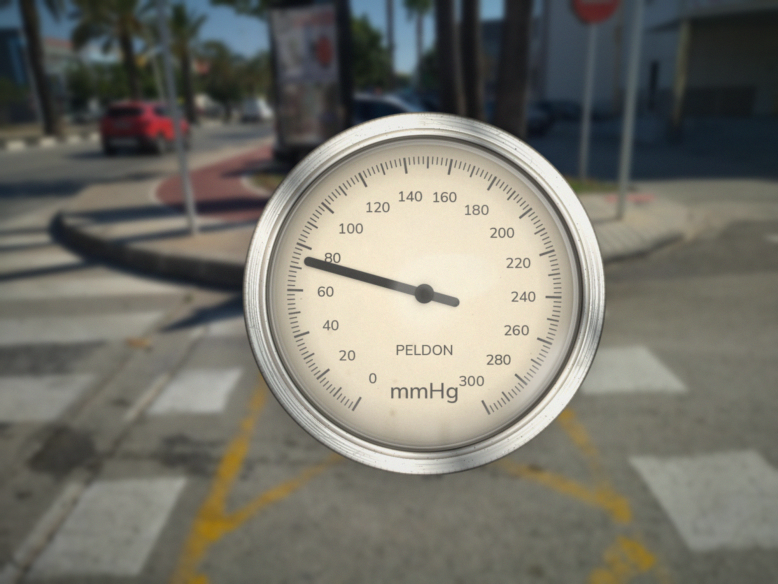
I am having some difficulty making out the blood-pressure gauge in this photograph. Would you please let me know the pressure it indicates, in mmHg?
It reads 74 mmHg
